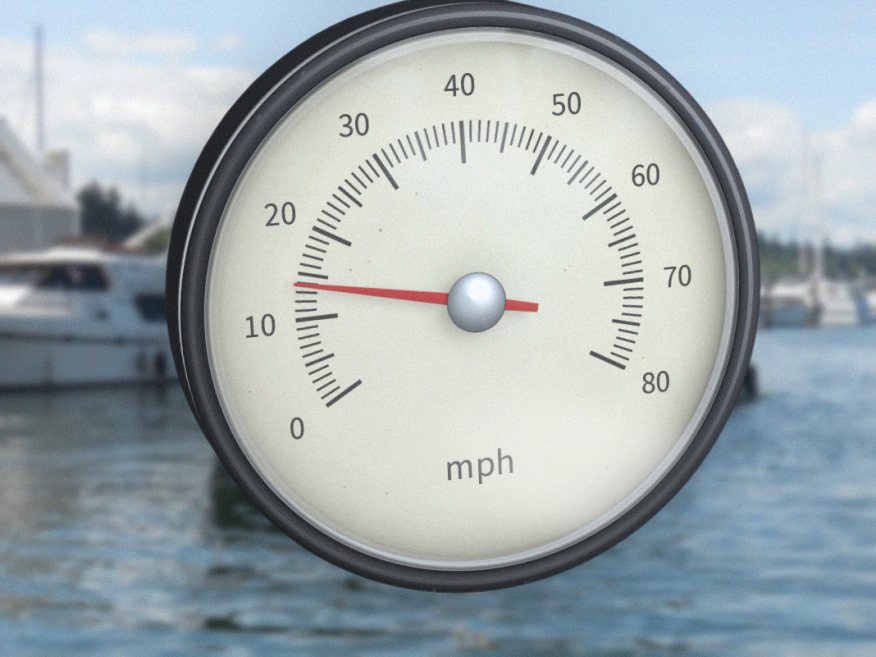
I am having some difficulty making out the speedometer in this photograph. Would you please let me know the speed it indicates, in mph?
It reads 14 mph
